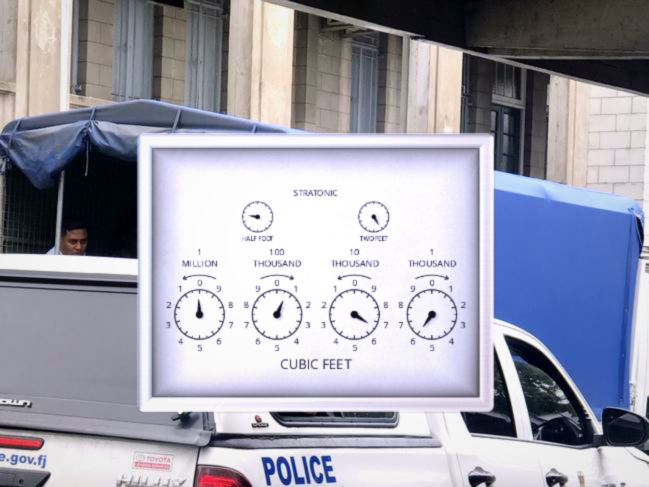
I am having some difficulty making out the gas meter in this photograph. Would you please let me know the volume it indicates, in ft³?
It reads 6600 ft³
